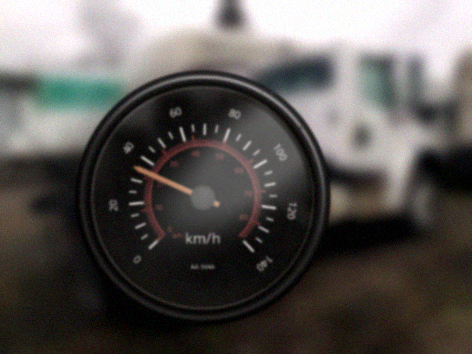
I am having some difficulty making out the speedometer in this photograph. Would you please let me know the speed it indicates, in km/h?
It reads 35 km/h
